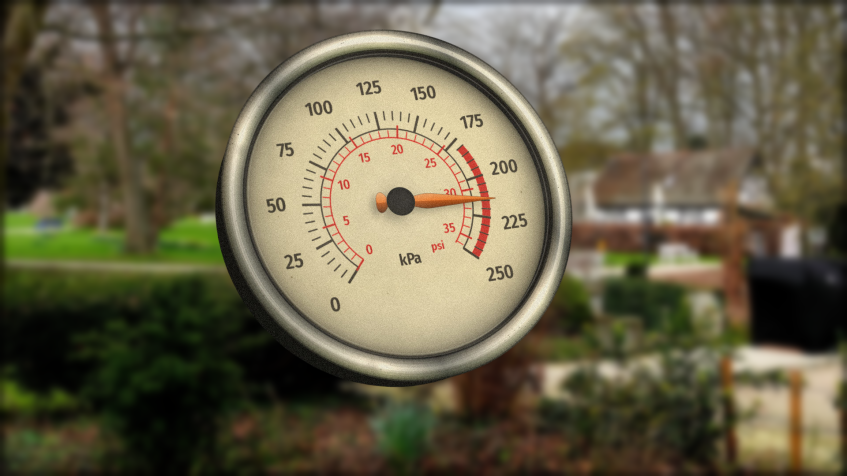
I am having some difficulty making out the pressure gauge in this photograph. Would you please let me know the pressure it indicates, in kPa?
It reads 215 kPa
